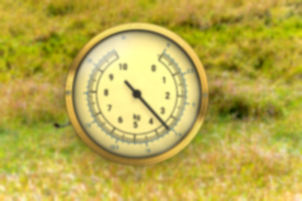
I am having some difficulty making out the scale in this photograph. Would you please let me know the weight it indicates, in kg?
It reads 3.5 kg
